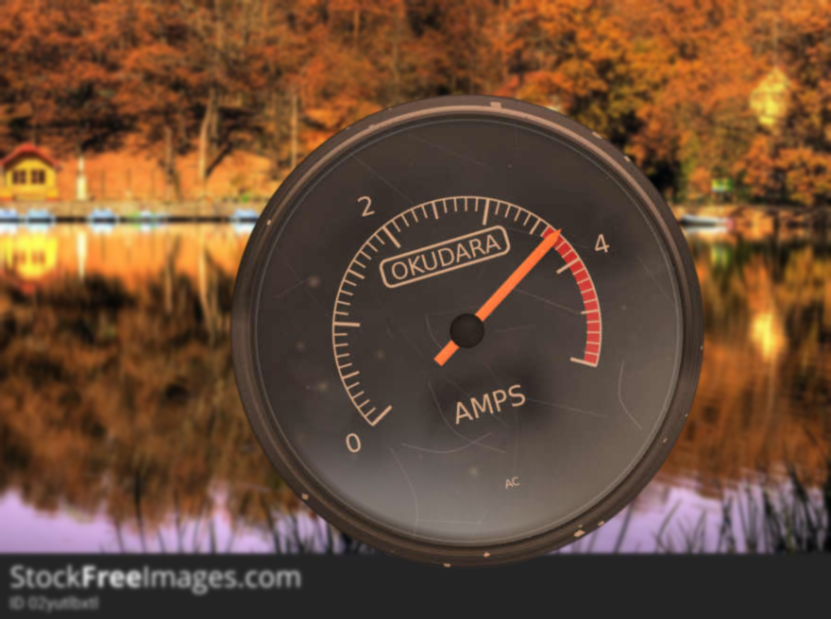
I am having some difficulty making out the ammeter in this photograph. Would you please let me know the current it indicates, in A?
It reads 3.7 A
